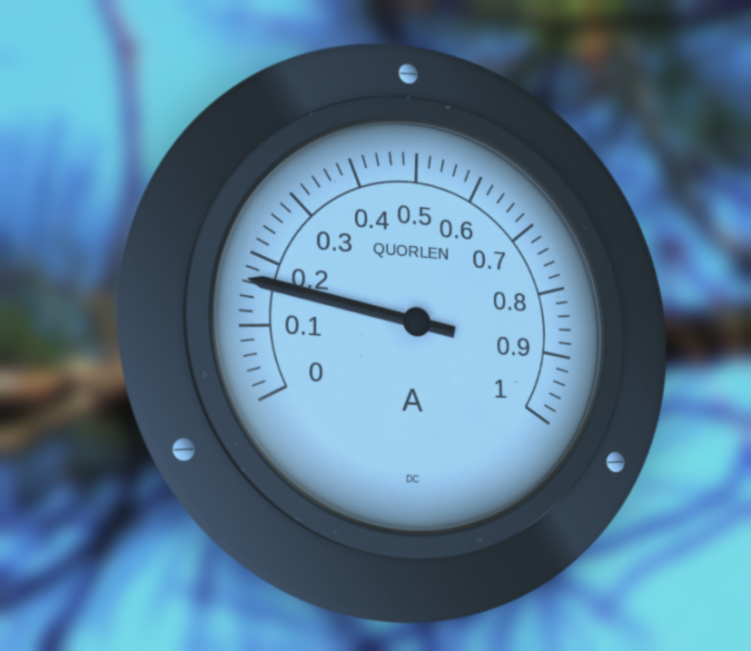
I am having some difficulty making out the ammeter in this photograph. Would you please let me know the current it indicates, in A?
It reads 0.16 A
